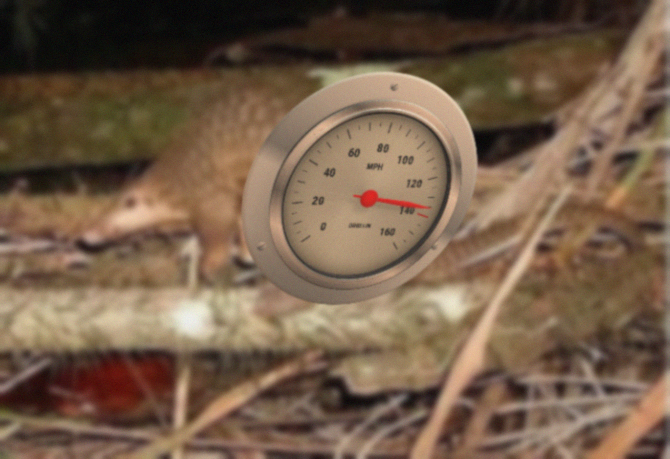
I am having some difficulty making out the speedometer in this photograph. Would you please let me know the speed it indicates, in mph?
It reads 135 mph
